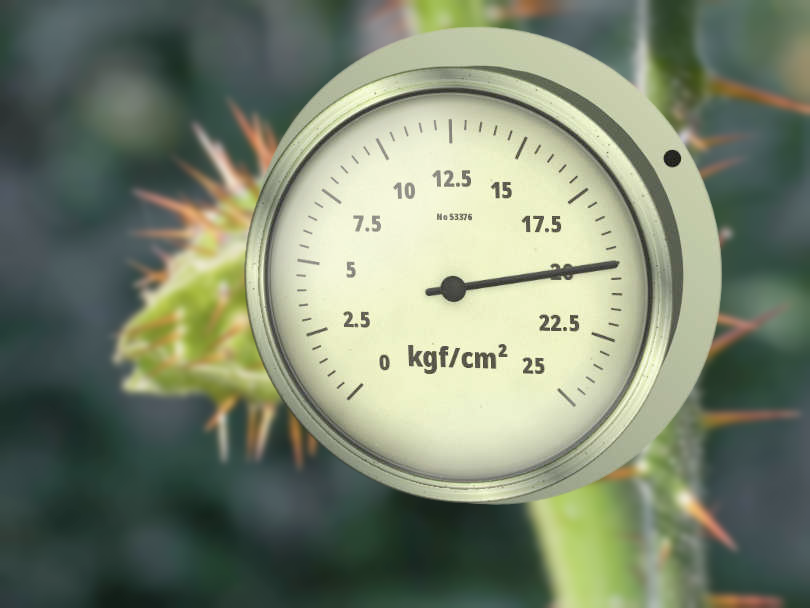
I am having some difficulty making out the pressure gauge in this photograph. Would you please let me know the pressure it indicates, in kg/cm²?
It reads 20 kg/cm²
